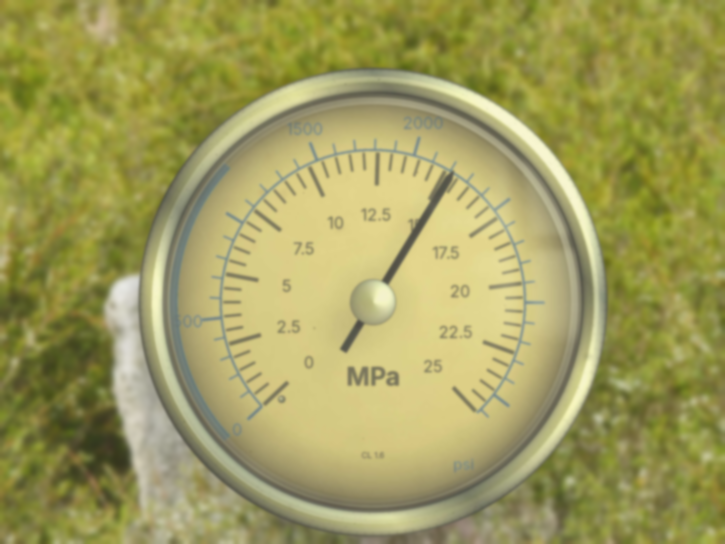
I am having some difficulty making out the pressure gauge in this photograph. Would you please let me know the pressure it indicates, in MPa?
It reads 15.25 MPa
